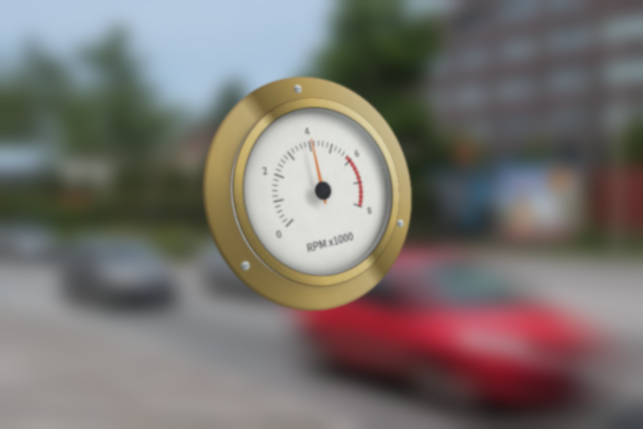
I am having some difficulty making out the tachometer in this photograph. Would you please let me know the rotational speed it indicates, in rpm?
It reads 4000 rpm
